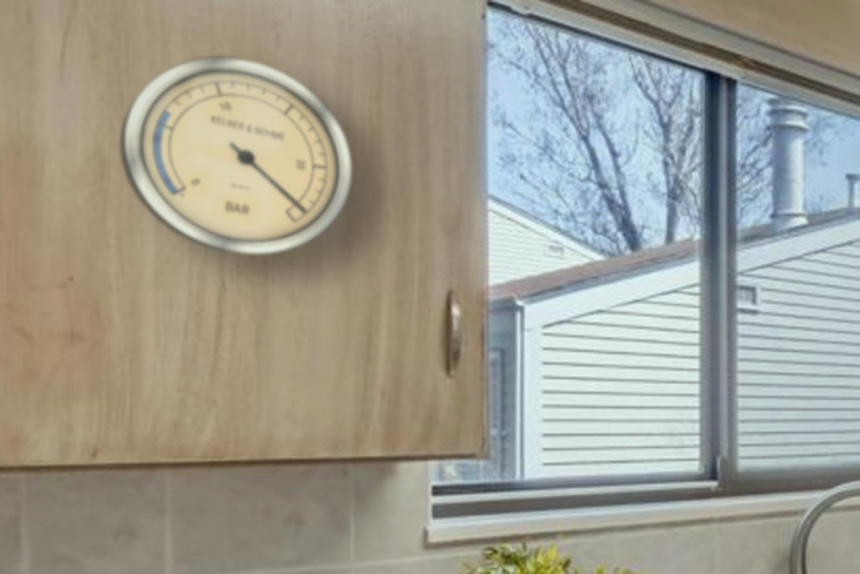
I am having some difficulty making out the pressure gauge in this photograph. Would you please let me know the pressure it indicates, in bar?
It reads 24 bar
